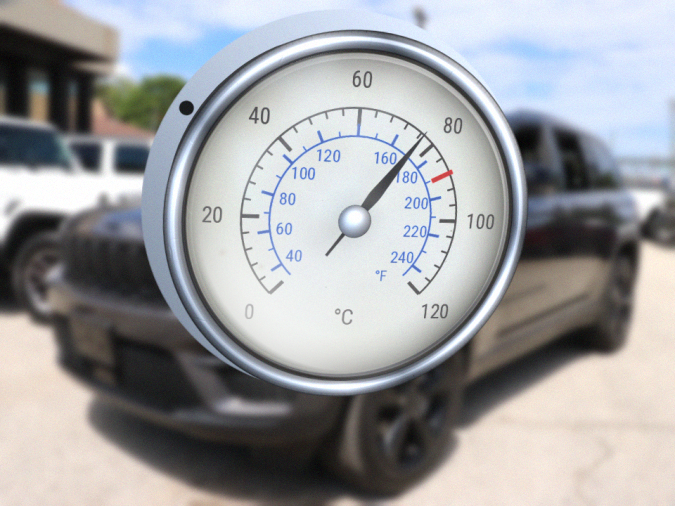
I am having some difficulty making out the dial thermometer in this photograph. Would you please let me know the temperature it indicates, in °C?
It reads 76 °C
